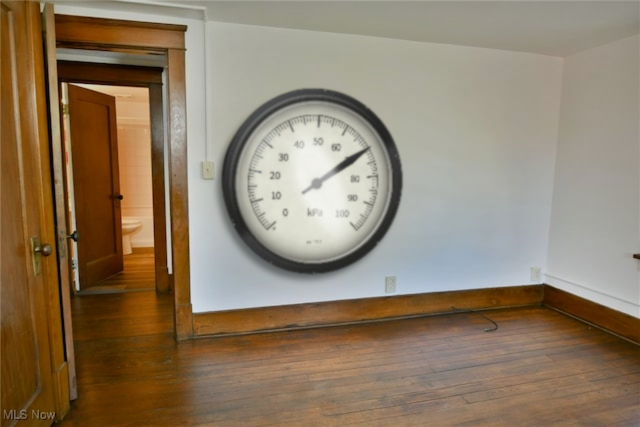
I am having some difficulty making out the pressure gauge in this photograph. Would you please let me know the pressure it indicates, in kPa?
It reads 70 kPa
